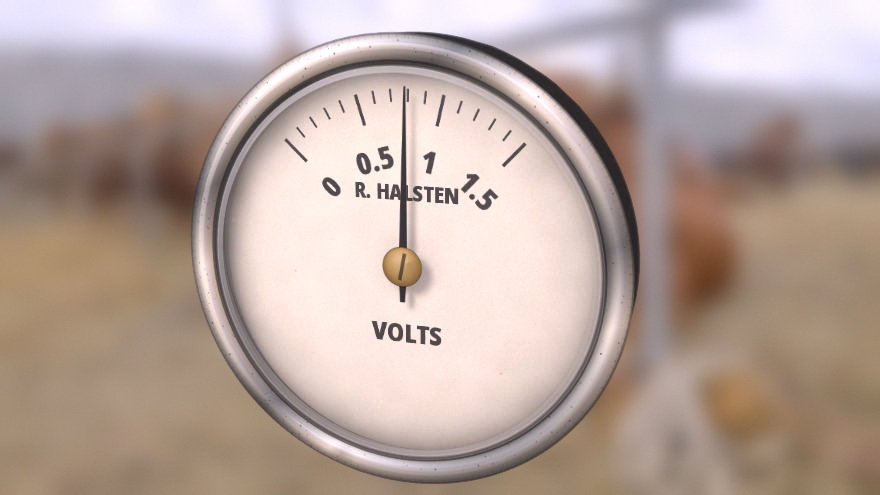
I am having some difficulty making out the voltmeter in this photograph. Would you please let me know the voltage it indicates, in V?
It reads 0.8 V
